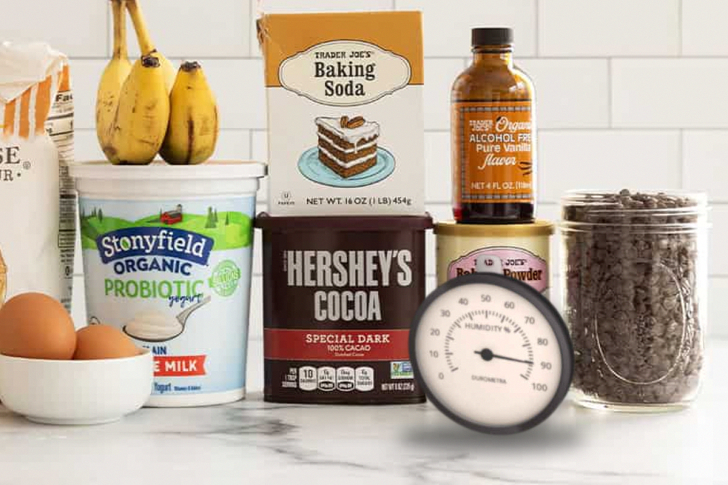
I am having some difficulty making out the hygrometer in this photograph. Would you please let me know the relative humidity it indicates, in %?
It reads 90 %
